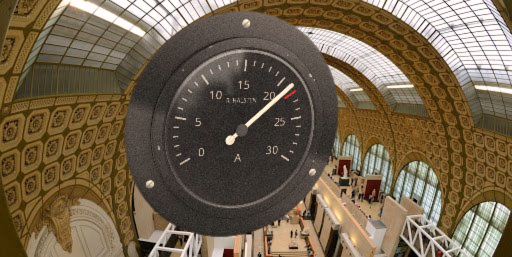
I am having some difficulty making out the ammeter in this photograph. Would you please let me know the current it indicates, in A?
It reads 21 A
